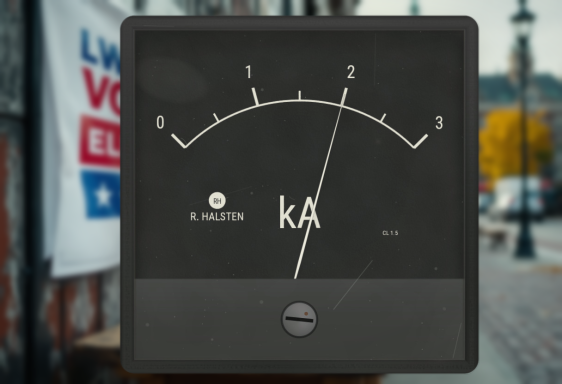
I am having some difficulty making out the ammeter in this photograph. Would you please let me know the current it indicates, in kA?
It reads 2 kA
